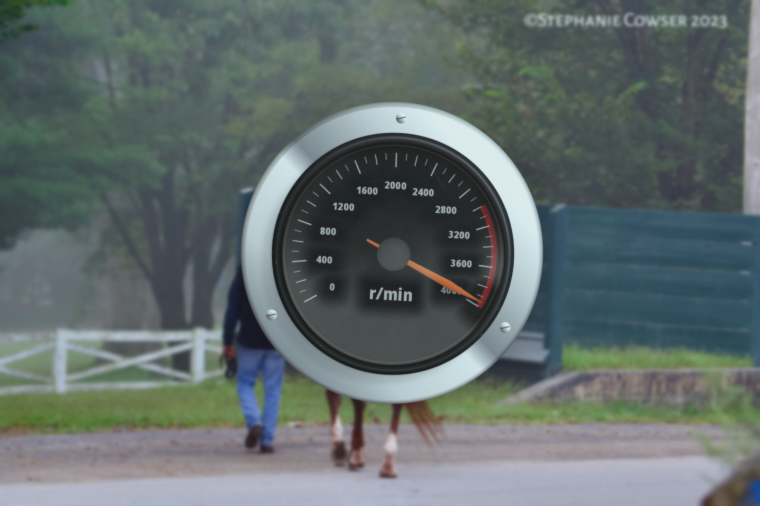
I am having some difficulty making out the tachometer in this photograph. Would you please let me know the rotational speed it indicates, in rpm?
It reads 3950 rpm
